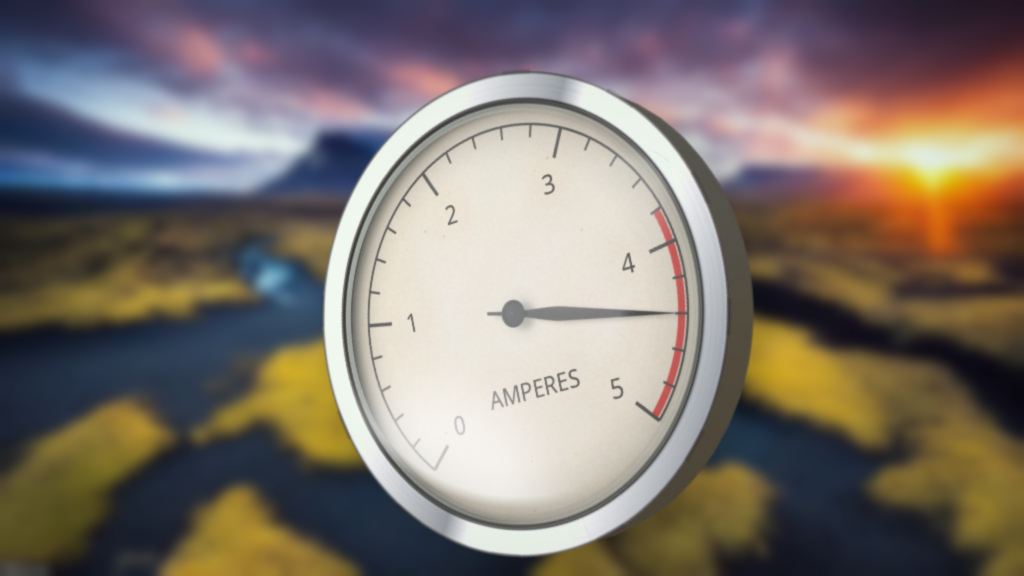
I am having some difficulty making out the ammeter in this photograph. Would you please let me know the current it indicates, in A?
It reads 4.4 A
